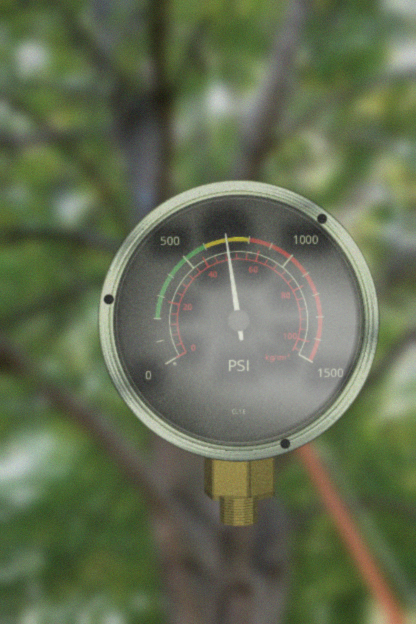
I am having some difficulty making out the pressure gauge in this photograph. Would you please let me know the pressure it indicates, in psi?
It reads 700 psi
